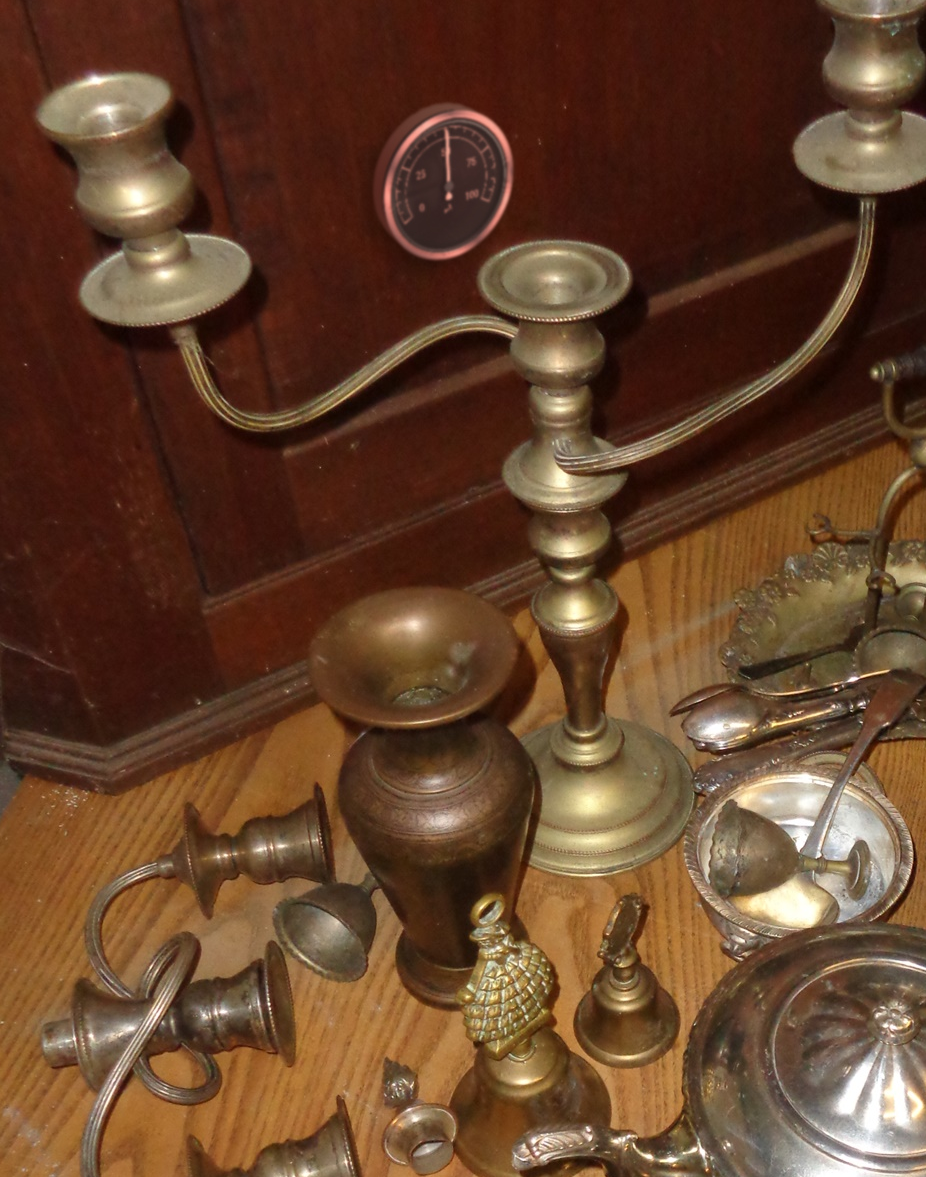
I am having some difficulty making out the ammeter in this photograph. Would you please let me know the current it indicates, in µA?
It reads 50 µA
